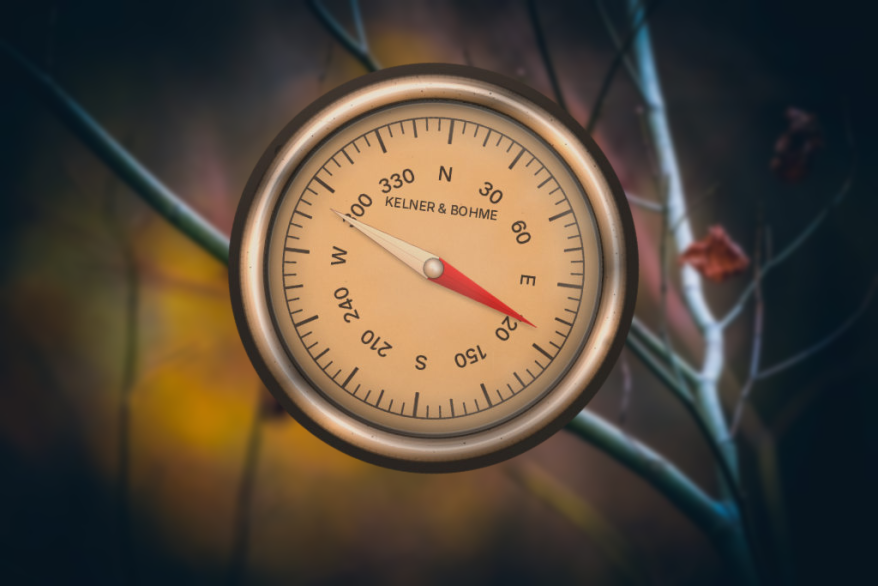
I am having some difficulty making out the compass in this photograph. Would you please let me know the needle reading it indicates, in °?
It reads 112.5 °
